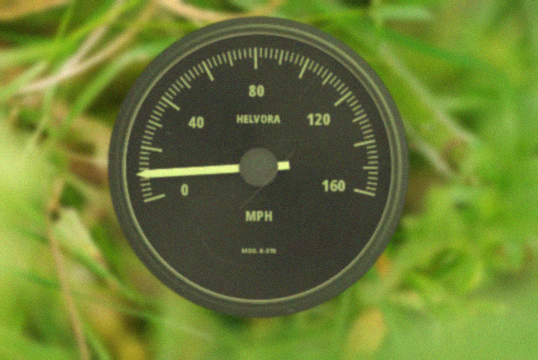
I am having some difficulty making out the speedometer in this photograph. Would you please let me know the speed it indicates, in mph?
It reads 10 mph
